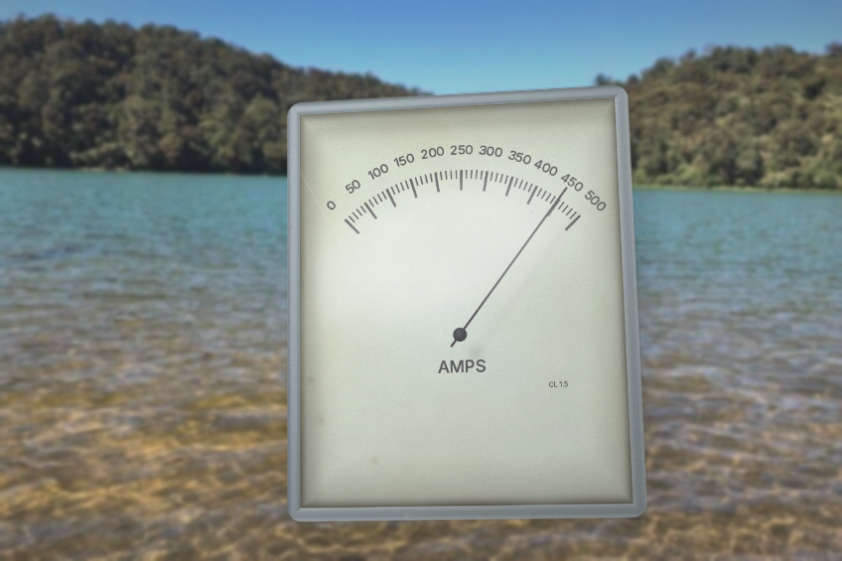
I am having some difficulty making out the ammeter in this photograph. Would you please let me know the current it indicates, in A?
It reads 450 A
